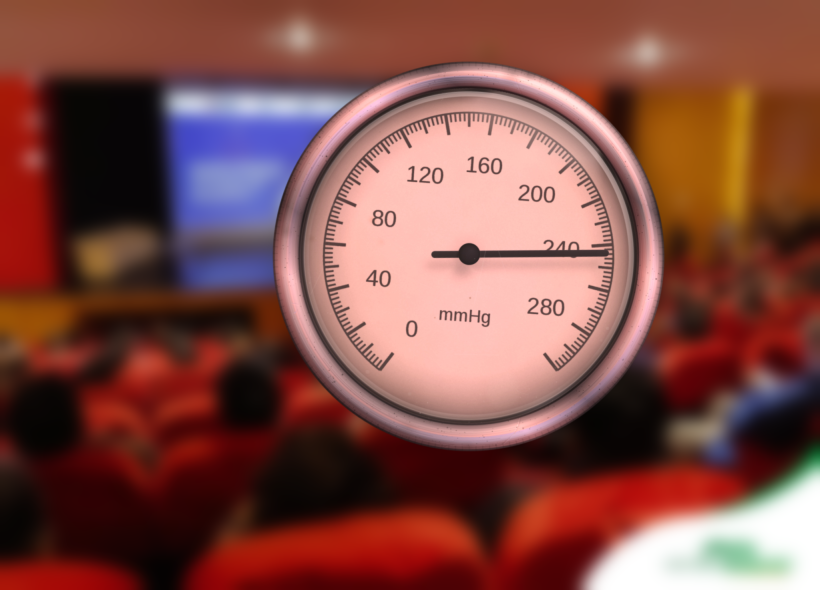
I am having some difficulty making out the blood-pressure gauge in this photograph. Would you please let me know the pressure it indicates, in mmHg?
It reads 244 mmHg
